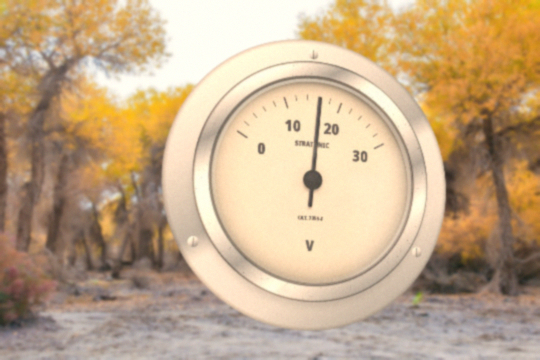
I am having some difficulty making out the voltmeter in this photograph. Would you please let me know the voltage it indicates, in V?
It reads 16 V
